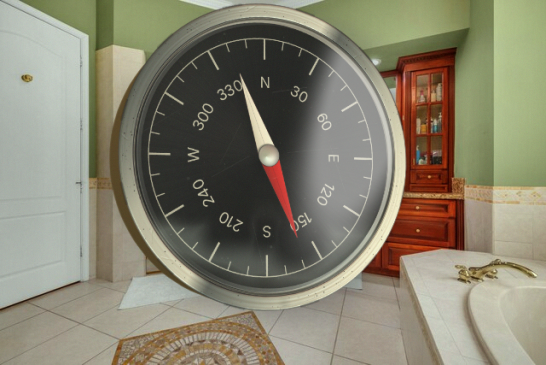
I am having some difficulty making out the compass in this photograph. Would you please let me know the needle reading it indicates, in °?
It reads 160 °
